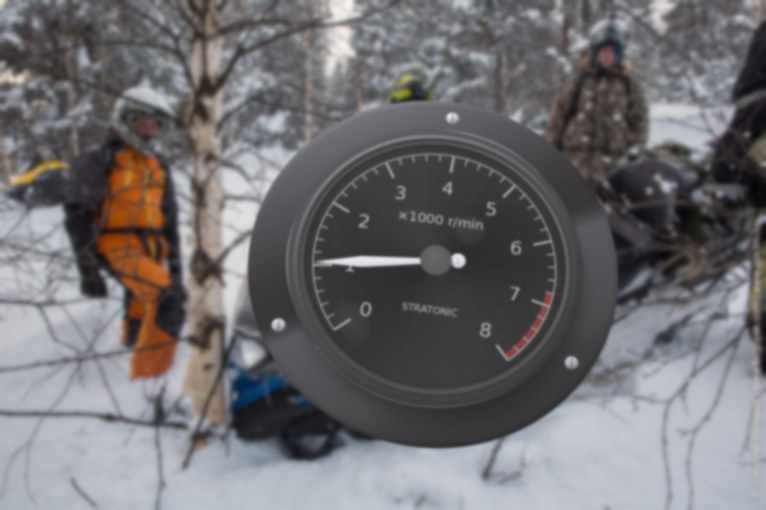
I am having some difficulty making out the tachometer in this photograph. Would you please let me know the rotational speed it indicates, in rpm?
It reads 1000 rpm
